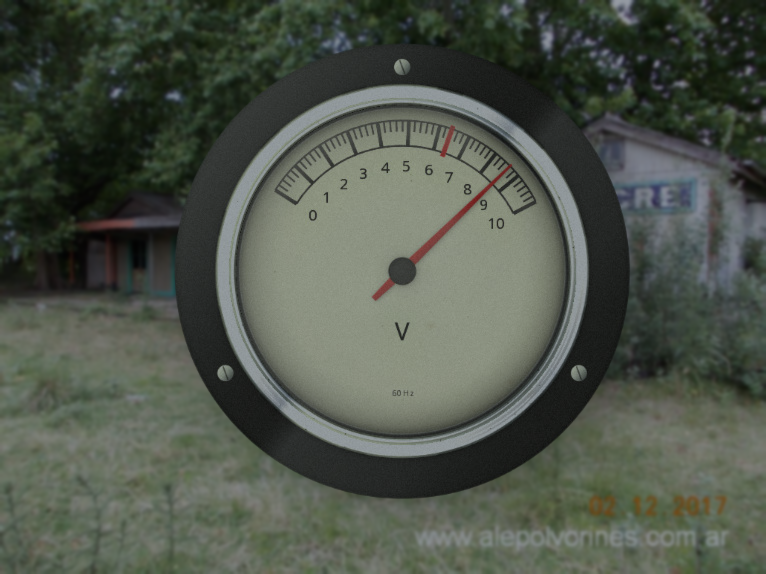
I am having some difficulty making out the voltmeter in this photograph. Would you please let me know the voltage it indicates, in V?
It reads 8.6 V
